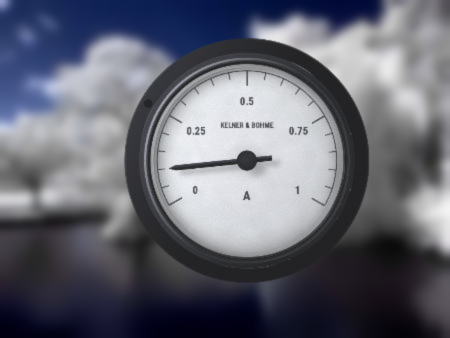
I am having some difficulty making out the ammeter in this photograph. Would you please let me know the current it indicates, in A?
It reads 0.1 A
